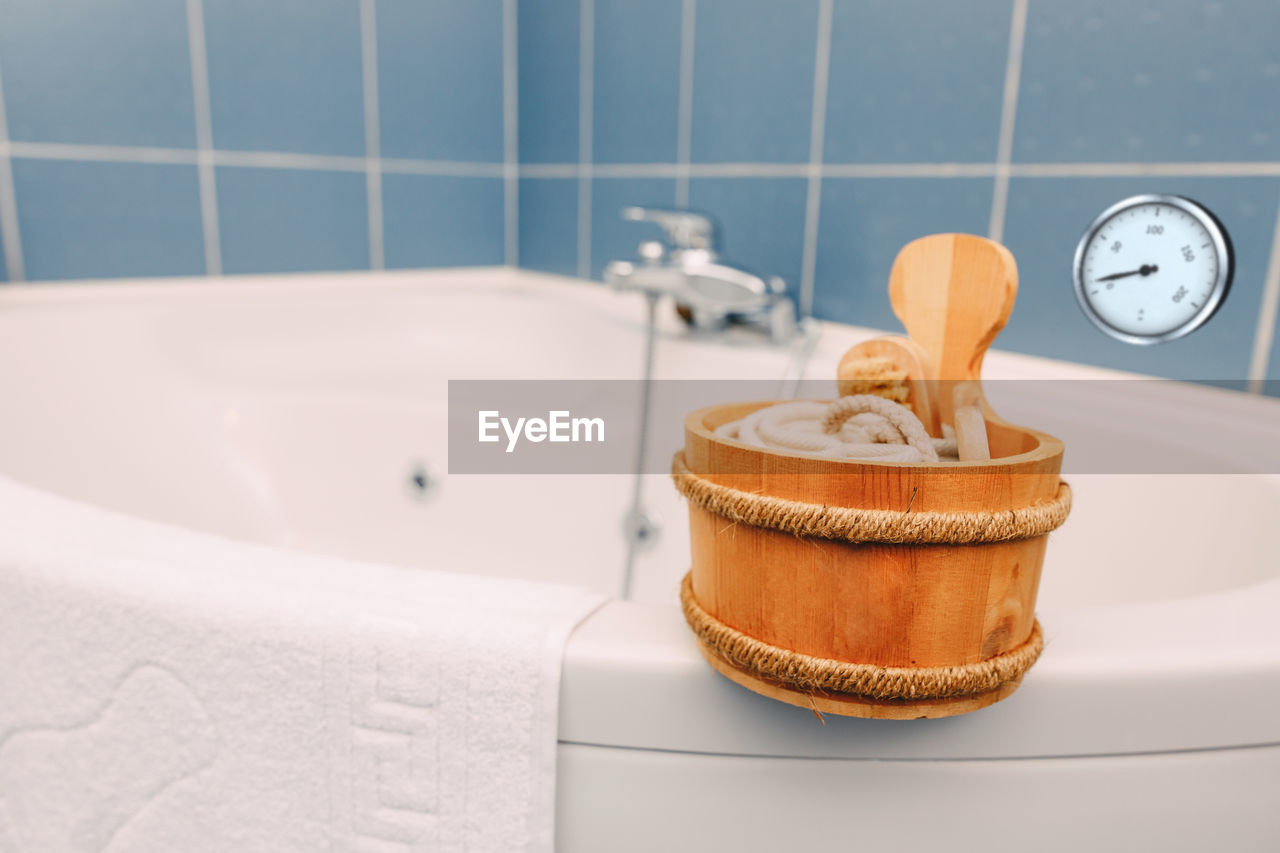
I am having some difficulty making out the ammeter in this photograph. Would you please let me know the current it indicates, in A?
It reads 10 A
